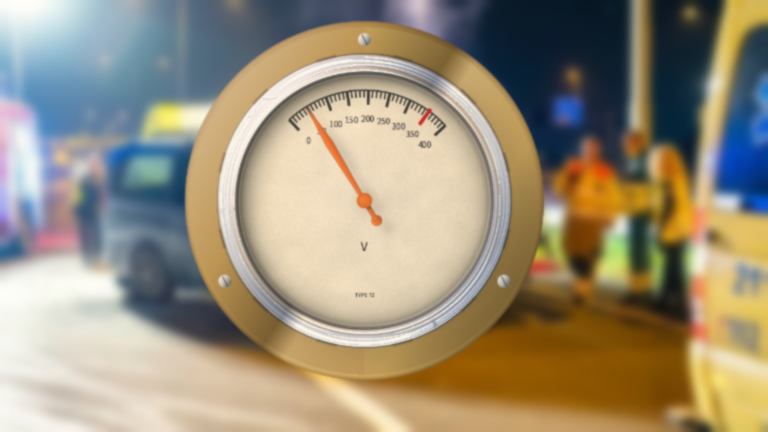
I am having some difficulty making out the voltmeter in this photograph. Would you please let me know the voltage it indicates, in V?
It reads 50 V
